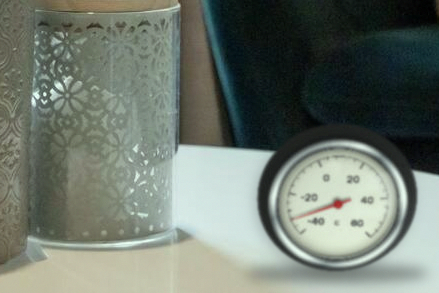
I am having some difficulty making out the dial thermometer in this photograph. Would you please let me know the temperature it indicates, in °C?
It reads -32 °C
